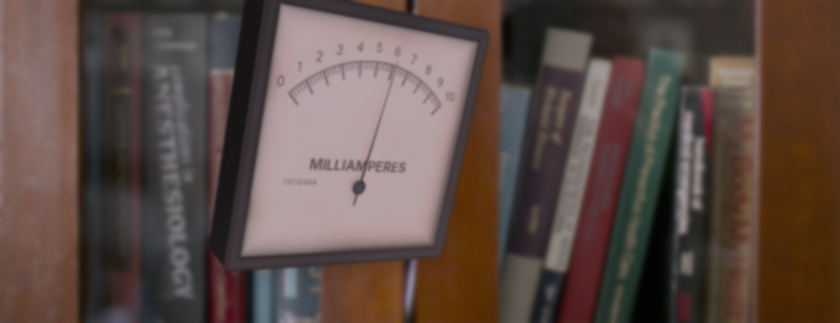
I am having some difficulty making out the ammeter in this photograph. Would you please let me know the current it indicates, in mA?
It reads 6 mA
